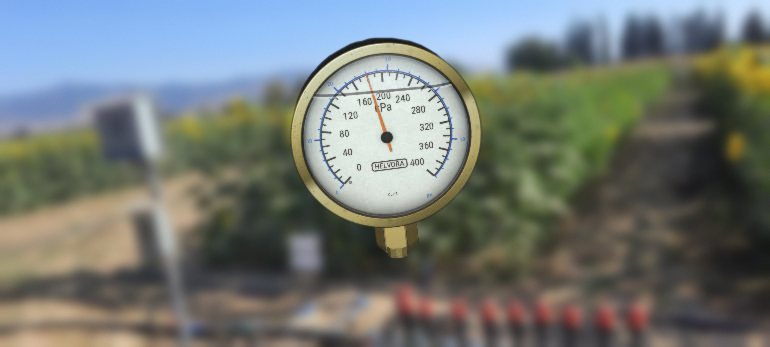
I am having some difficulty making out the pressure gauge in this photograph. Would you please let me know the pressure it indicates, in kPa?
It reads 180 kPa
